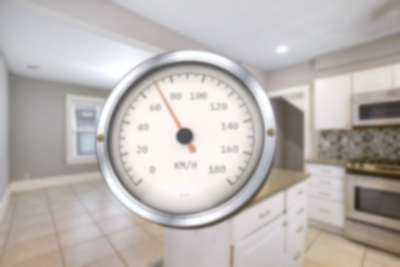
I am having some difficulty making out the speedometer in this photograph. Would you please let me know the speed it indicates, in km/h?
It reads 70 km/h
